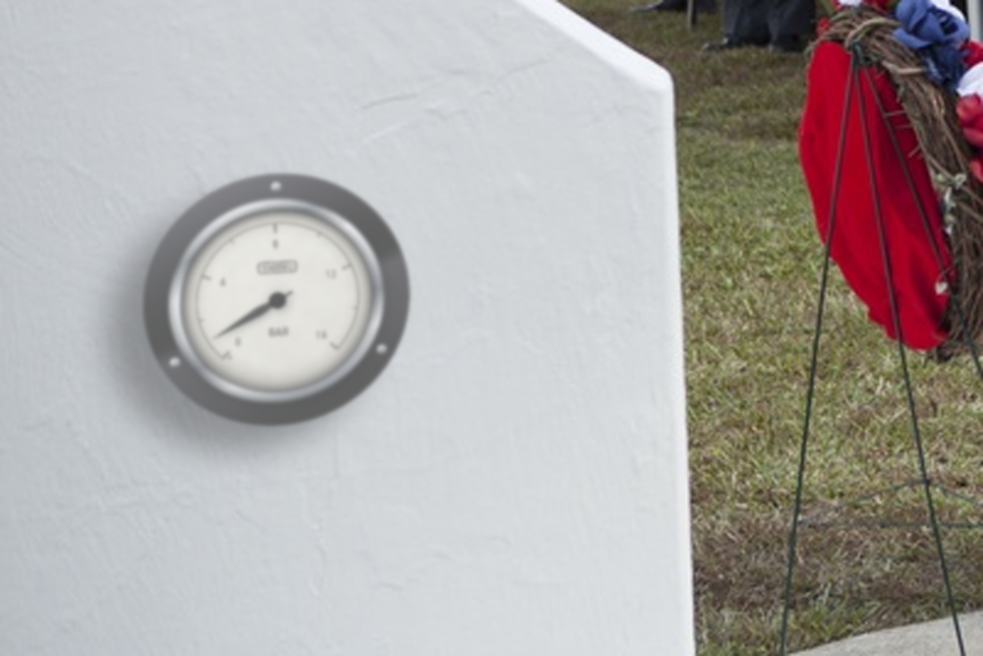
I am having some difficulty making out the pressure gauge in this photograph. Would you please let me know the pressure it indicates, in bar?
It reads 1 bar
